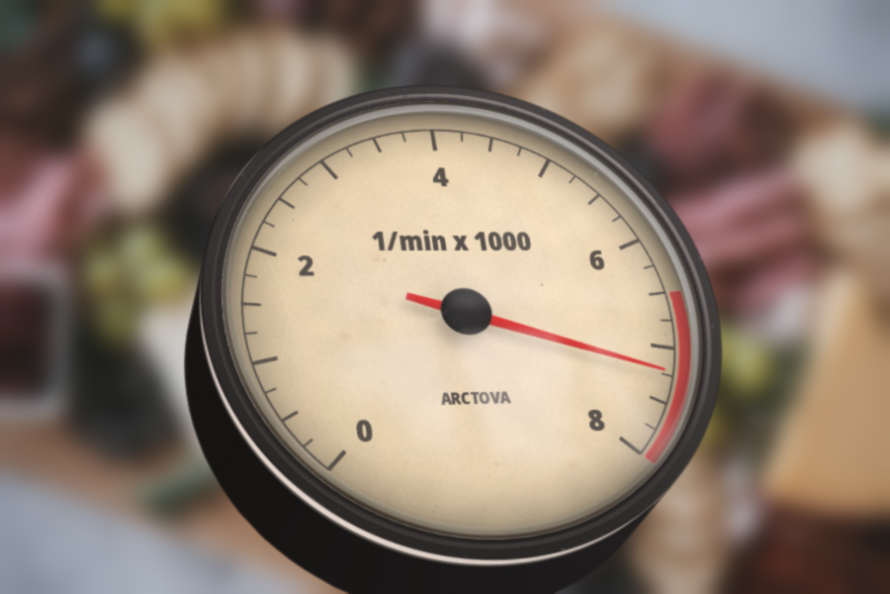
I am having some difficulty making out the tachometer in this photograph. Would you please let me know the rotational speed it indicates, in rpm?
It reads 7250 rpm
